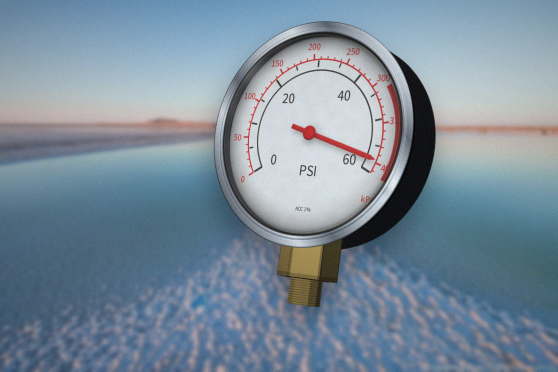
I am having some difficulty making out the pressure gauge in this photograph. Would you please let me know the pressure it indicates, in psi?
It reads 57.5 psi
